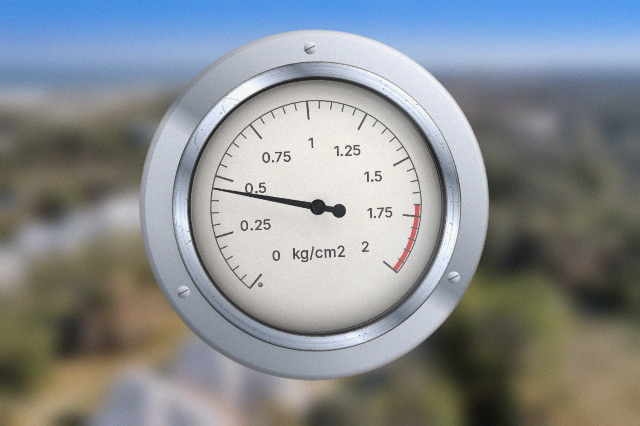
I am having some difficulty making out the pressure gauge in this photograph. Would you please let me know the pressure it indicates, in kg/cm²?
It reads 0.45 kg/cm²
